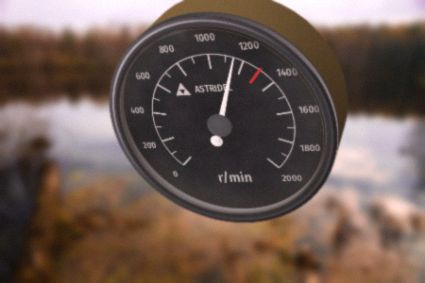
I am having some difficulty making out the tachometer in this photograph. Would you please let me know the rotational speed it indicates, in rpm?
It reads 1150 rpm
